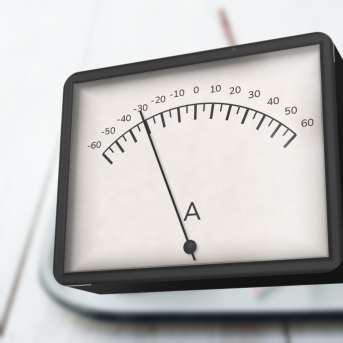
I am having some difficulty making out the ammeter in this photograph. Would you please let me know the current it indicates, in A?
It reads -30 A
